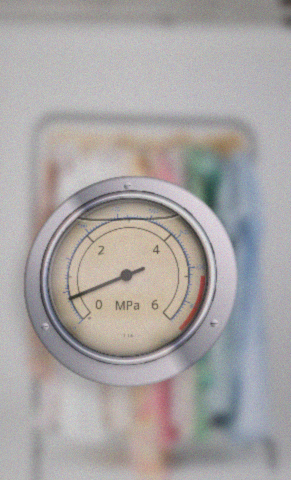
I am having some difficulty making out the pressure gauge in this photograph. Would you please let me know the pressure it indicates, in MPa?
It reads 0.5 MPa
